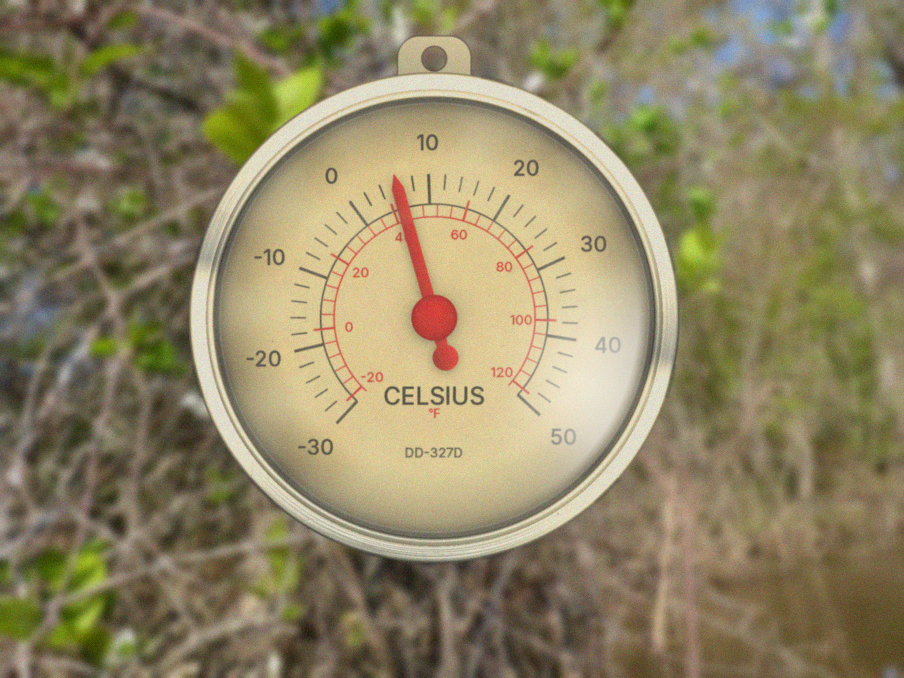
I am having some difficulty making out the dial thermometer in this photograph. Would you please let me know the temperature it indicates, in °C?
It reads 6 °C
